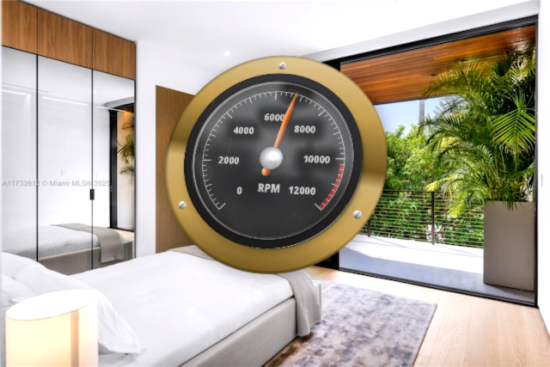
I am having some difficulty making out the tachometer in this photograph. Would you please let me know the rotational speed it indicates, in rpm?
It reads 6800 rpm
